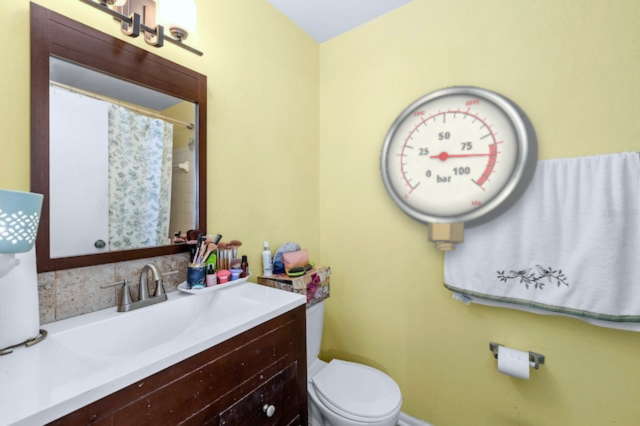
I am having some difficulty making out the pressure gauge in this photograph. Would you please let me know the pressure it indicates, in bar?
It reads 85 bar
